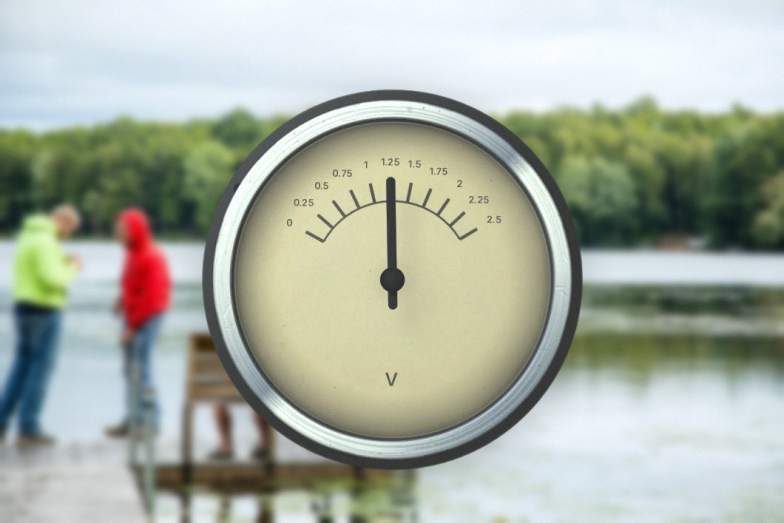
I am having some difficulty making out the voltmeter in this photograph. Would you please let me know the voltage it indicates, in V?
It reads 1.25 V
